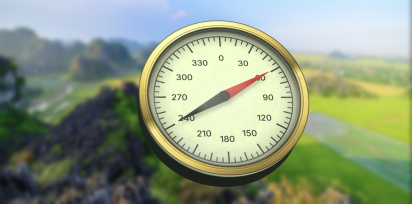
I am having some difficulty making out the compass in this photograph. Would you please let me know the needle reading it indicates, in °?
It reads 60 °
